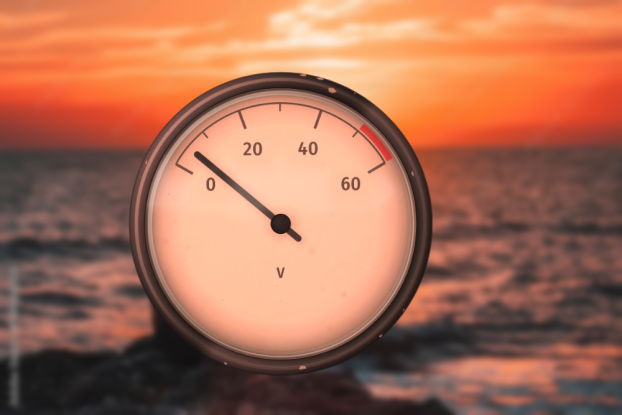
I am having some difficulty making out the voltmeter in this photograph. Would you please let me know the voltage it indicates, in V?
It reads 5 V
